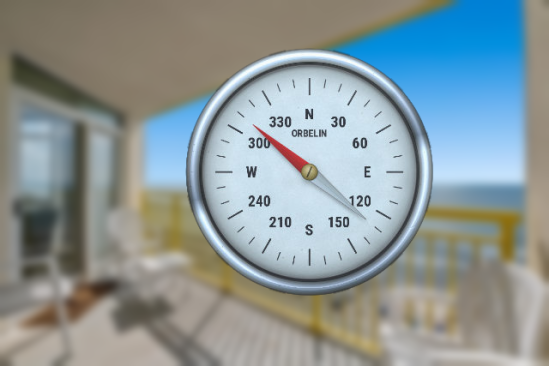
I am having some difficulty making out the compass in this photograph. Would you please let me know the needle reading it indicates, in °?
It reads 310 °
